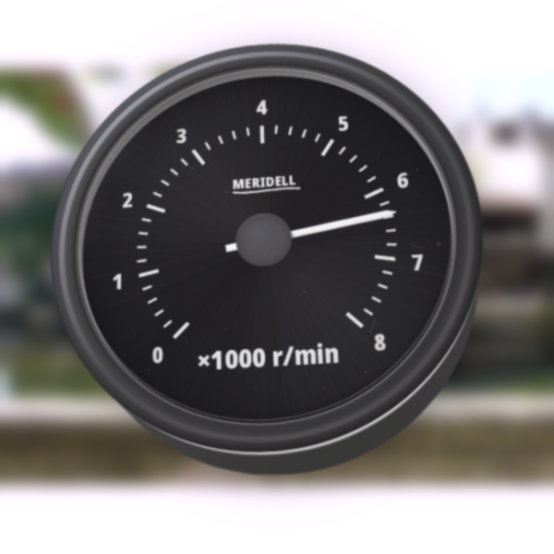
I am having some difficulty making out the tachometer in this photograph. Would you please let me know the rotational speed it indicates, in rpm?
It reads 6400 rpm
